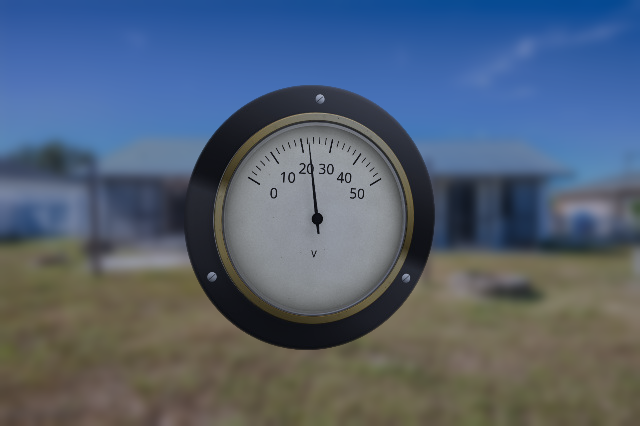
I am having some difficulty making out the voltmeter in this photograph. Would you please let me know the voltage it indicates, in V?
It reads 22 V
